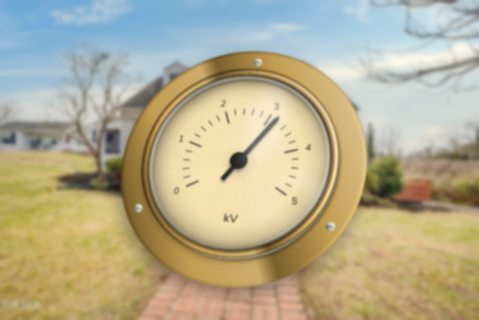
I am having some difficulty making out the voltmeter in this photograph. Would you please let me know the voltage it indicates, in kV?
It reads 3.2 kV
